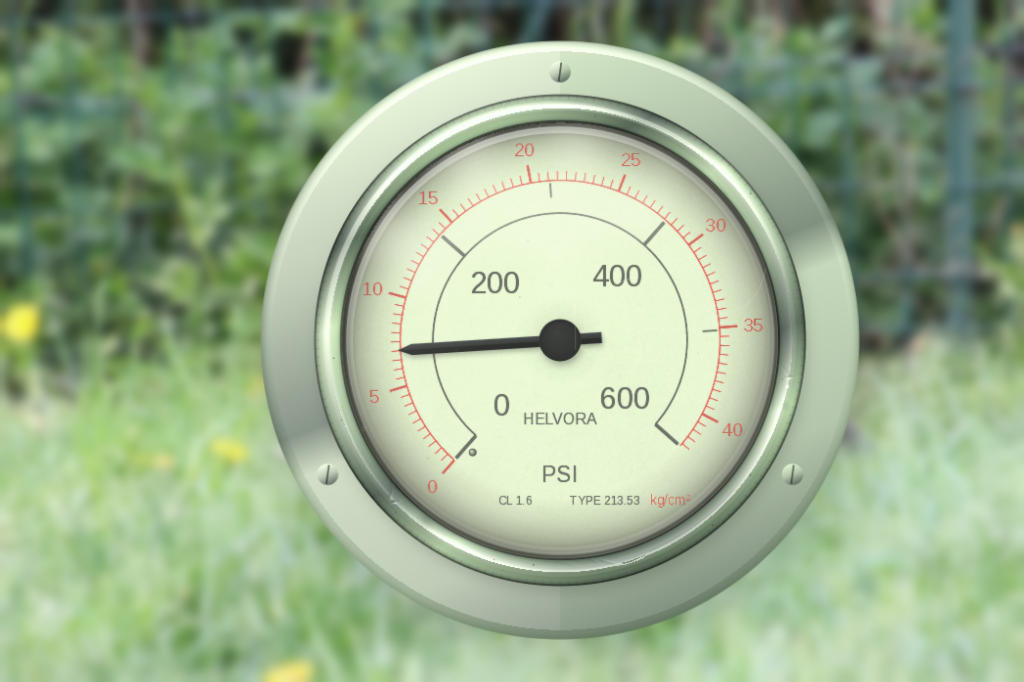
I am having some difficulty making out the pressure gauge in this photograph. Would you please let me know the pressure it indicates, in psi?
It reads 100 psi
